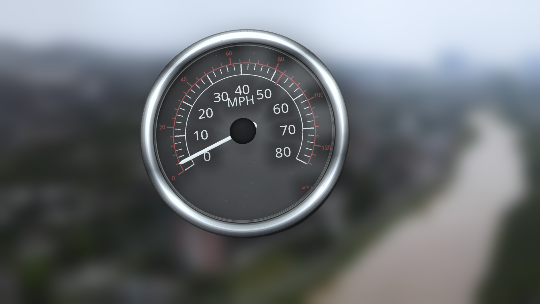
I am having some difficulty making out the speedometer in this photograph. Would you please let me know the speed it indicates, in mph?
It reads 2 mph
